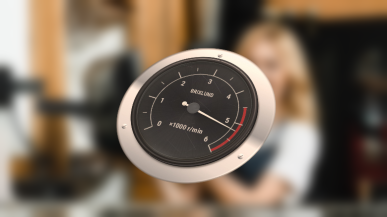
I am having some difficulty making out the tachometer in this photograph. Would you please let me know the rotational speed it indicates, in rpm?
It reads 5250 rpm
